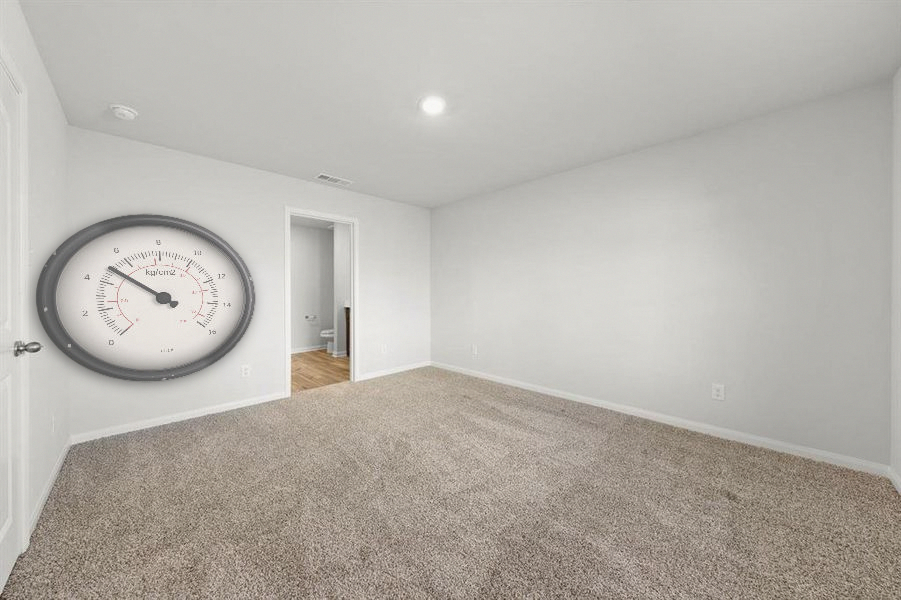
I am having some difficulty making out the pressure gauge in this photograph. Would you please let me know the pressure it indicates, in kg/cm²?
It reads 5 kg/cm²
